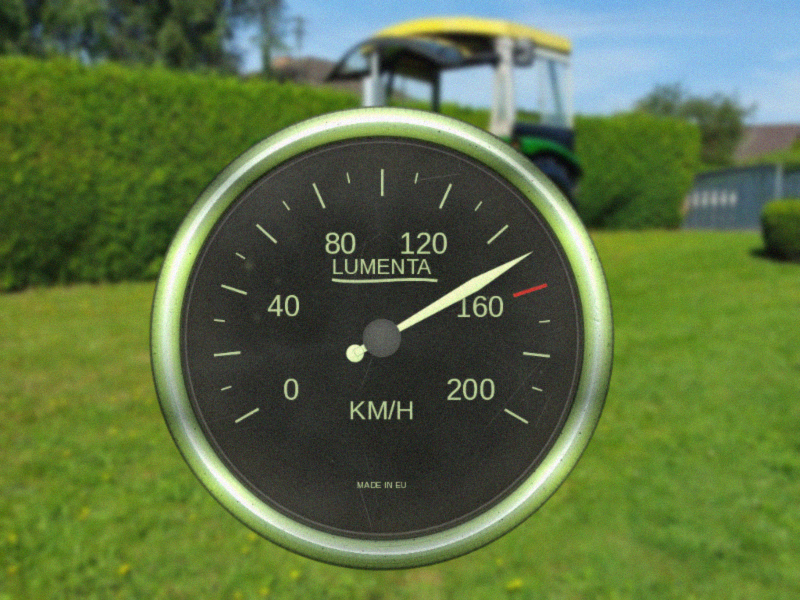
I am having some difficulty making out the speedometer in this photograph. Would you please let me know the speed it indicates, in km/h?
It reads 150 km/h
